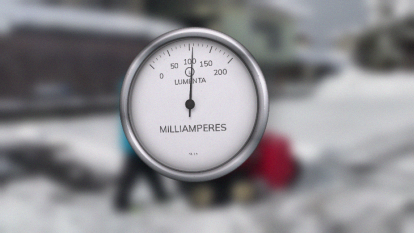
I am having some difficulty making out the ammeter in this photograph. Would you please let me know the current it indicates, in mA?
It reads 110 mA
